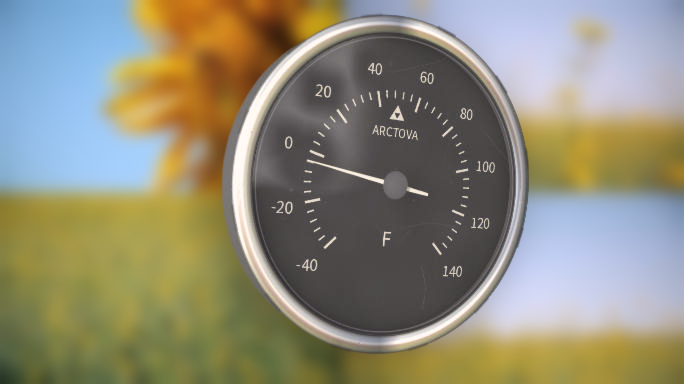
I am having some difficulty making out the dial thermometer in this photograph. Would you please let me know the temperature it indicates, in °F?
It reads -4 °F
